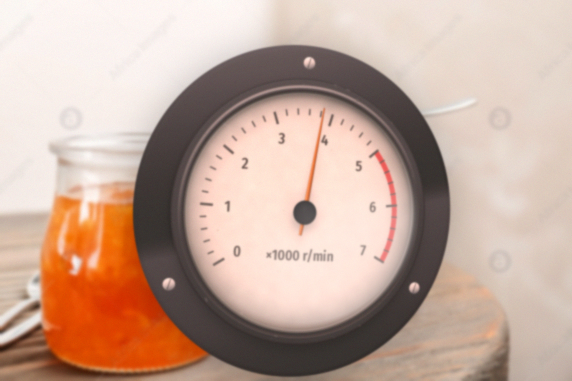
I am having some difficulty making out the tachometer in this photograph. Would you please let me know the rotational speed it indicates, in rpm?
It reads 3800 rpm
